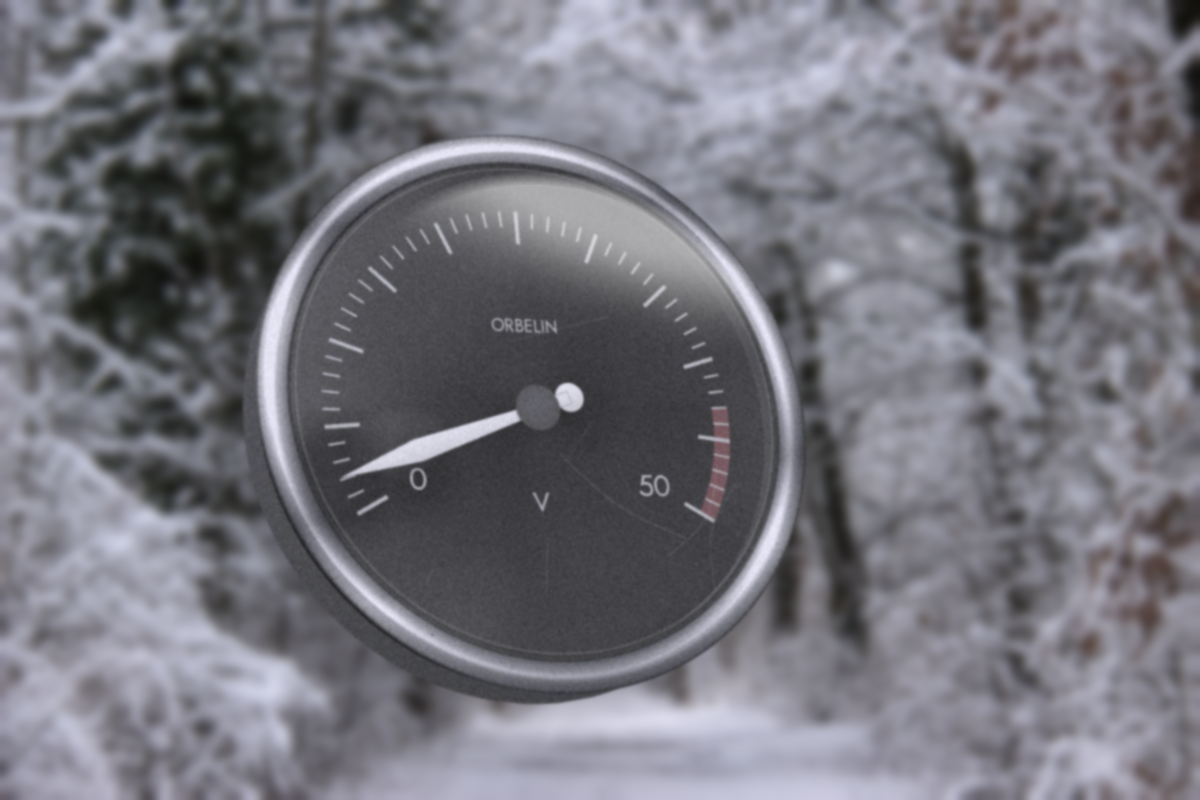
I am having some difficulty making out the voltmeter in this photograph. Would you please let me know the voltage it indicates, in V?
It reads 2 V
